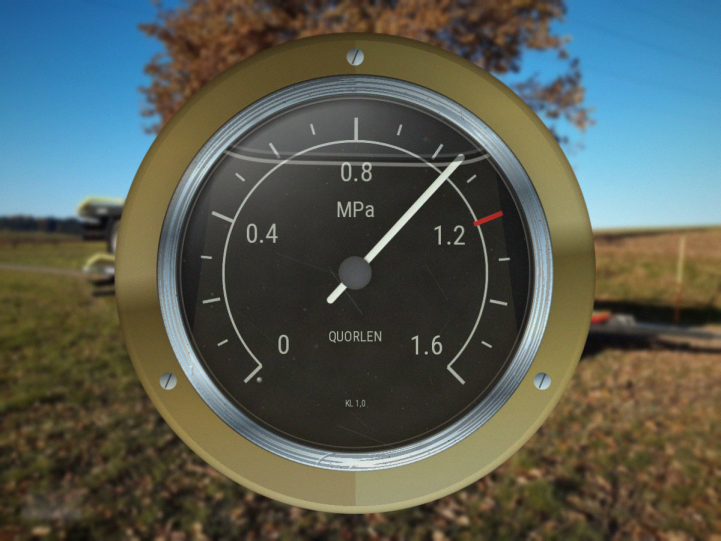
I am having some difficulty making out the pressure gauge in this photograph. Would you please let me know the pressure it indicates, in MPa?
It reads 1.05 MPa
